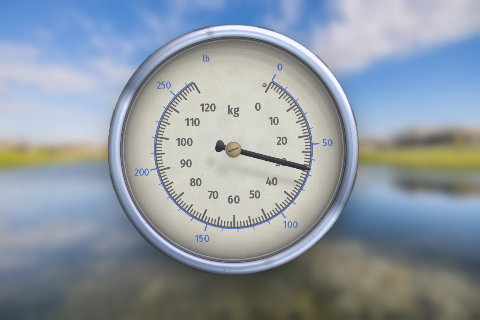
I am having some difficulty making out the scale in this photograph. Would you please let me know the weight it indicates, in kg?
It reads 30 kg
